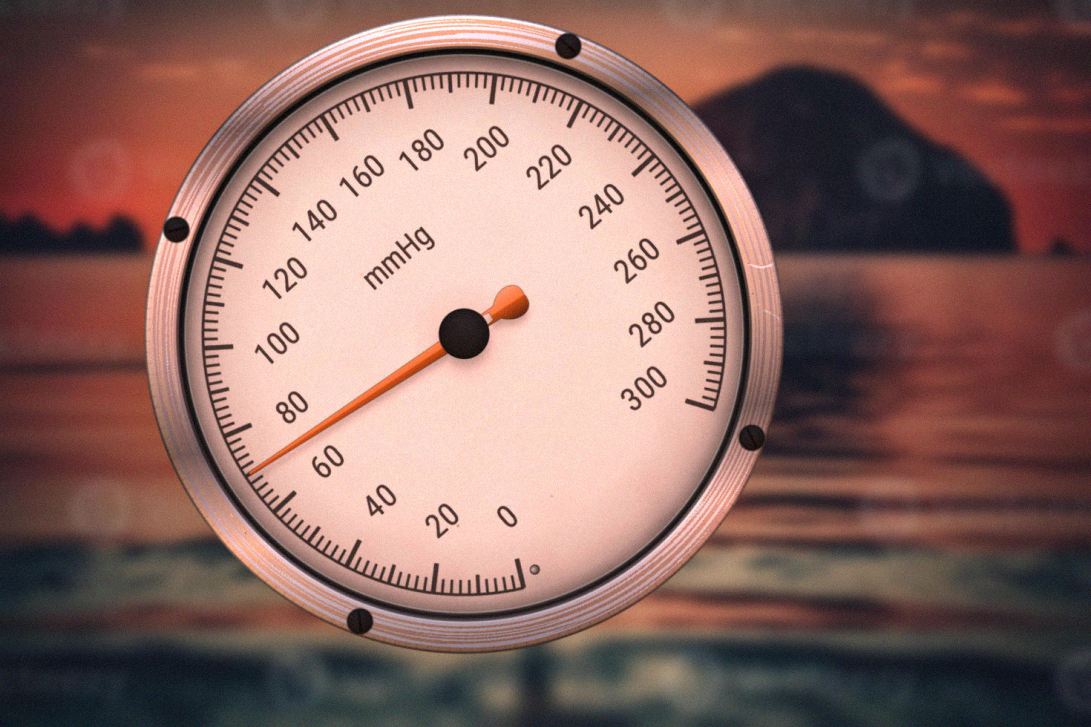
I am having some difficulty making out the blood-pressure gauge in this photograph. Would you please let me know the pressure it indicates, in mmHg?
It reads 70 mmHg
